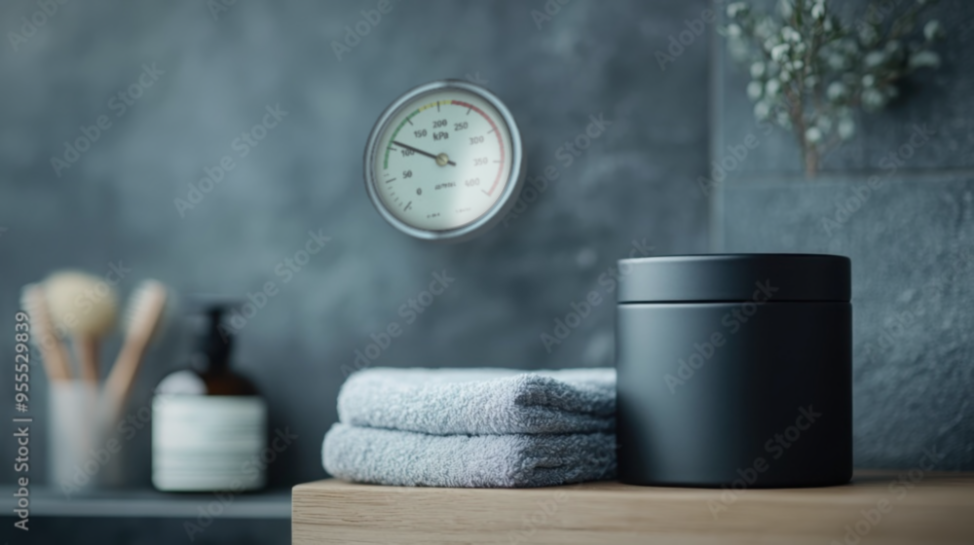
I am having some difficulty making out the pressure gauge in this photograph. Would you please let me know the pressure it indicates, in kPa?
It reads 110 kPa
